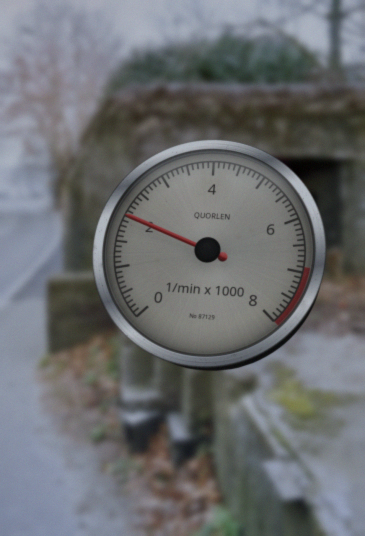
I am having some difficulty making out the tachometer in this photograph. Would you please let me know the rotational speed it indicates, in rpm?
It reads 2000 rpm
